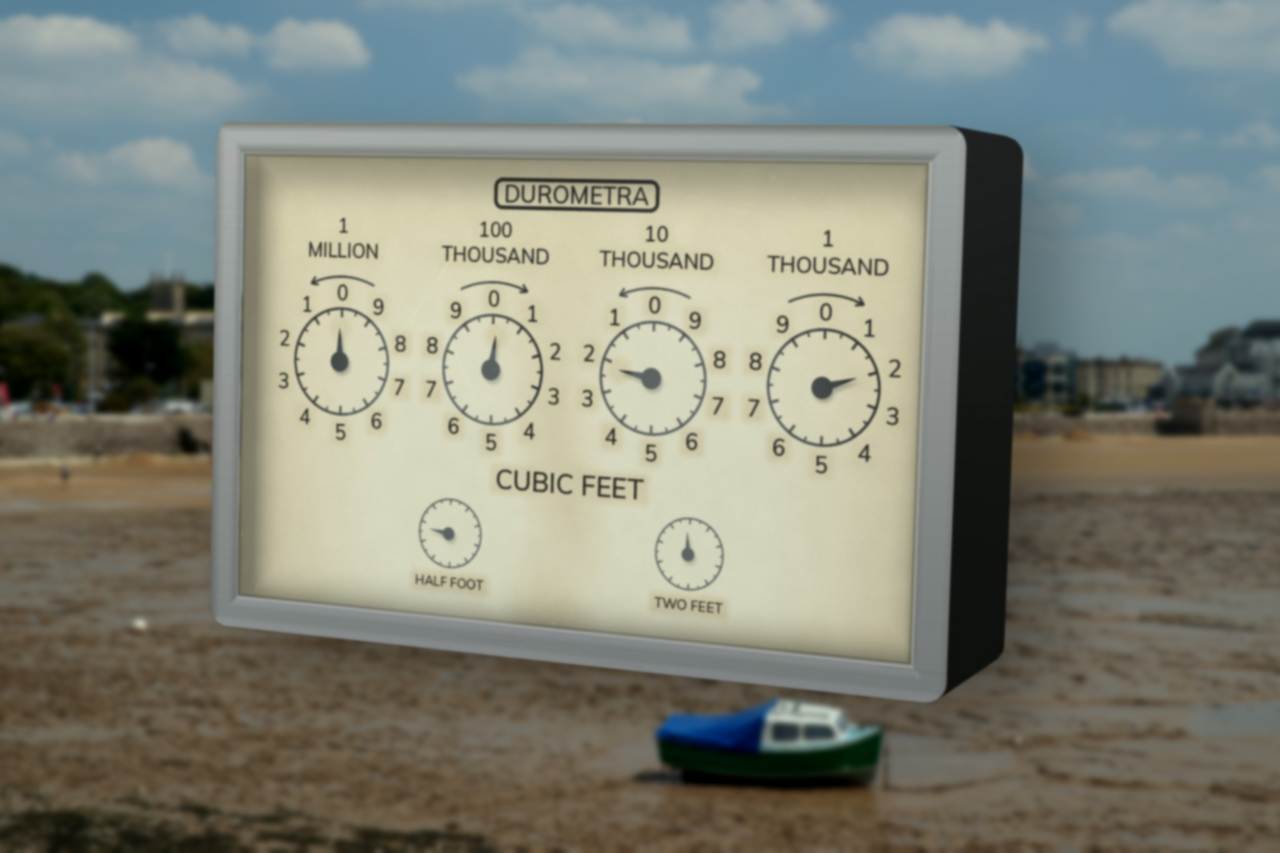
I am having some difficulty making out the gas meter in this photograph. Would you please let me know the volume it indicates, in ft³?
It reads 2200 ft³
